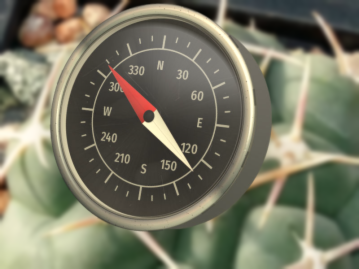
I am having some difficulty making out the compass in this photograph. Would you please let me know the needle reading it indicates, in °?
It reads 310 °
